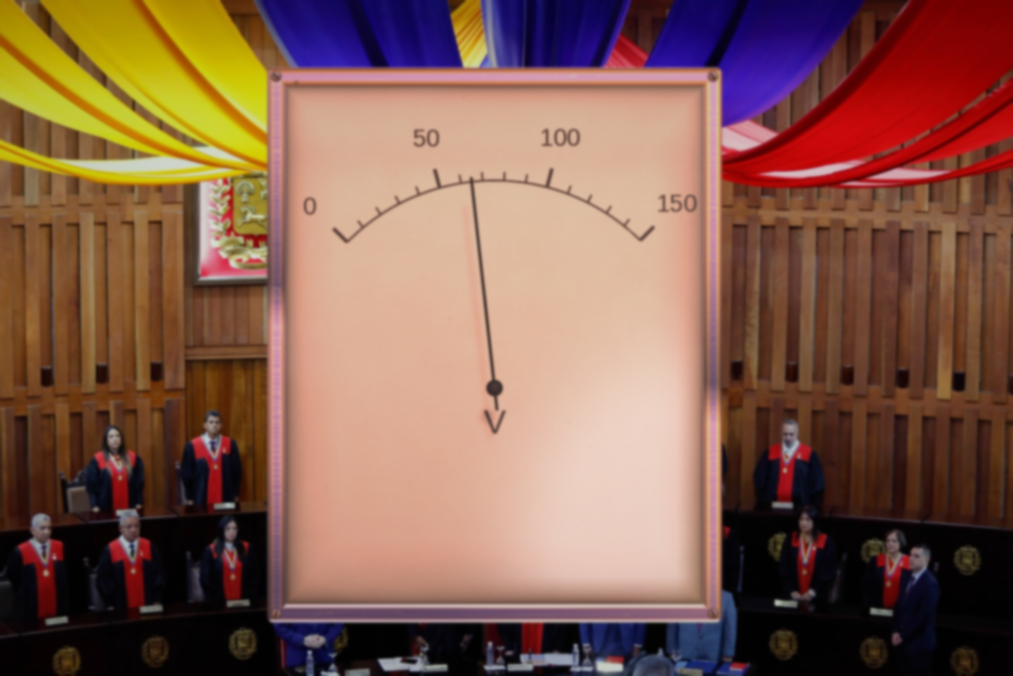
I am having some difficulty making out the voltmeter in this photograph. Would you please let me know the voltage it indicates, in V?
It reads 65 V
